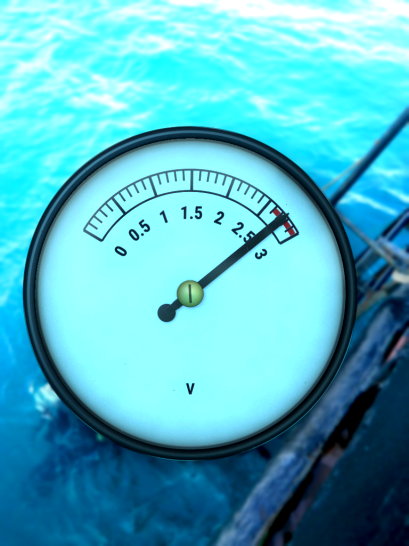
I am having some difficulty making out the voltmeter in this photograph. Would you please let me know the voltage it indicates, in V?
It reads 2.75 V
